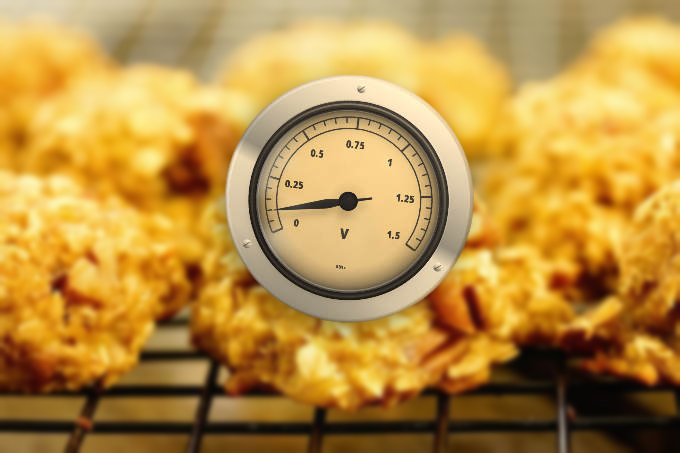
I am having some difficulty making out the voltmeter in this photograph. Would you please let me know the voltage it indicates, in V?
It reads 0.1 V
